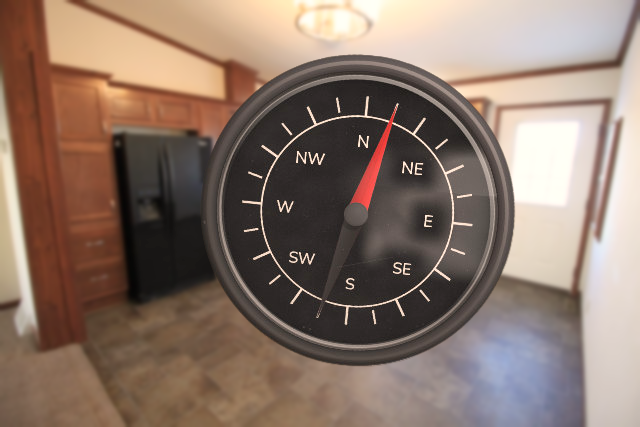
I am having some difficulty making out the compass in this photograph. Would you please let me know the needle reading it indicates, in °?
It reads 15 °
